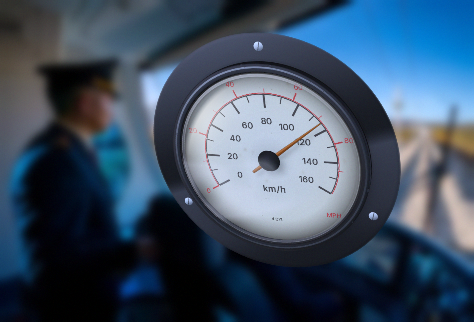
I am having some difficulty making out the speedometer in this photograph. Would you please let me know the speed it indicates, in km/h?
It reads 115 km/h
